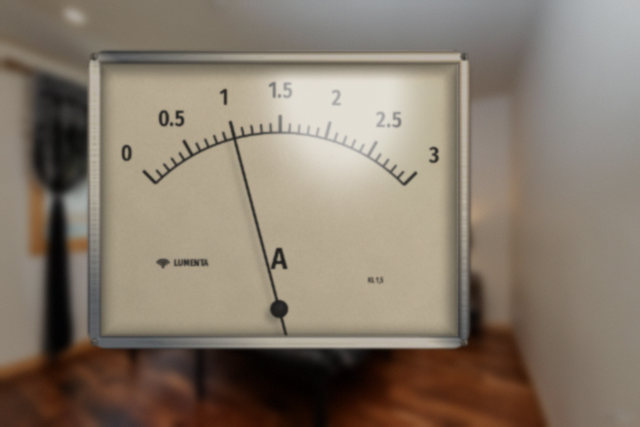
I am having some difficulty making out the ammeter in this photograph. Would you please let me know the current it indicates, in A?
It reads 1 A
